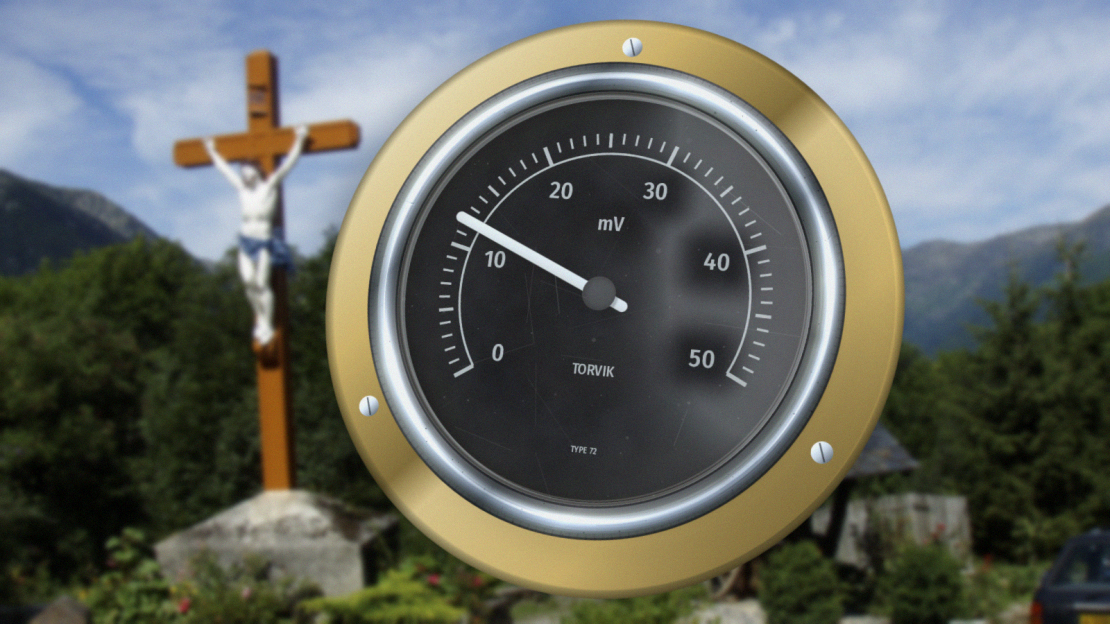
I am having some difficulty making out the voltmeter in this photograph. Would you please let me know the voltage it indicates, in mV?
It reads 12 mV
